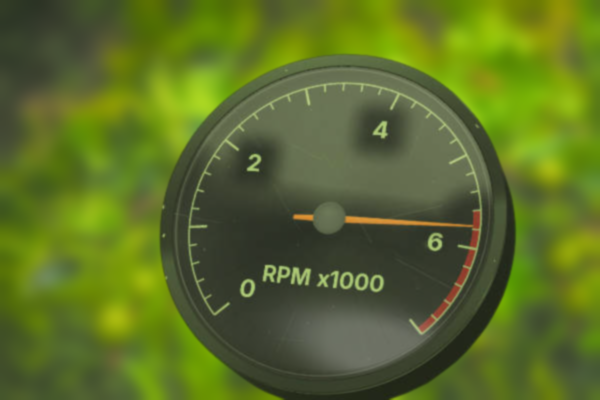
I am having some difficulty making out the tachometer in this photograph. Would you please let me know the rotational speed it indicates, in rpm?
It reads 5800 rpm
